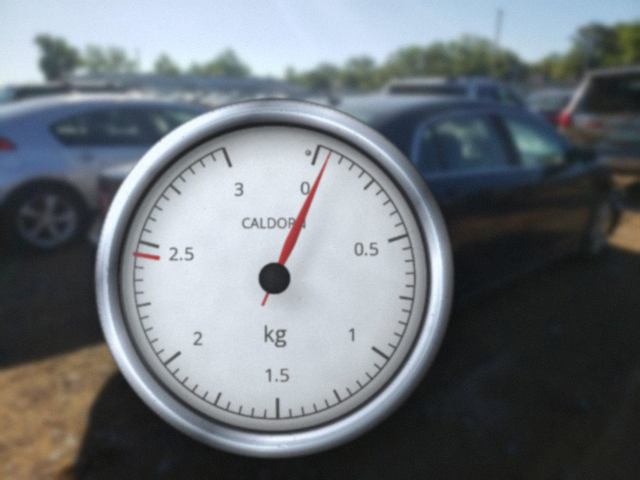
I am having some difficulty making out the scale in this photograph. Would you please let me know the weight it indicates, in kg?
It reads 0.05 kg
